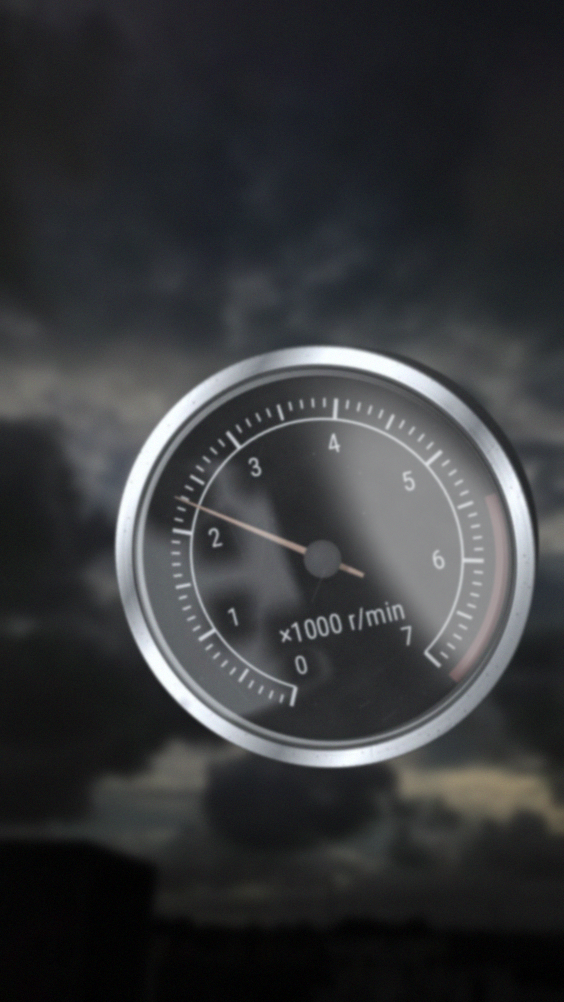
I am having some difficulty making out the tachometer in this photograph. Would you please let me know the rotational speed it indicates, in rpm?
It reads 2300 rpm
